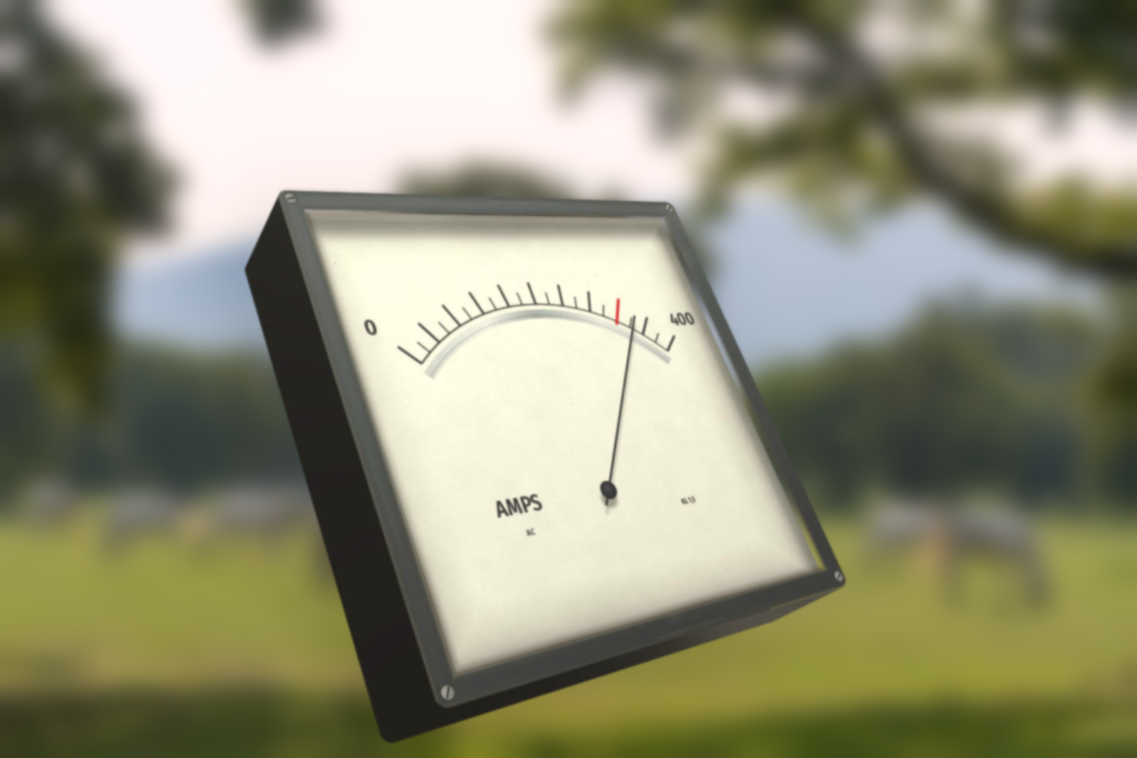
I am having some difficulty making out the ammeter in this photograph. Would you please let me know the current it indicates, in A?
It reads 340 A
